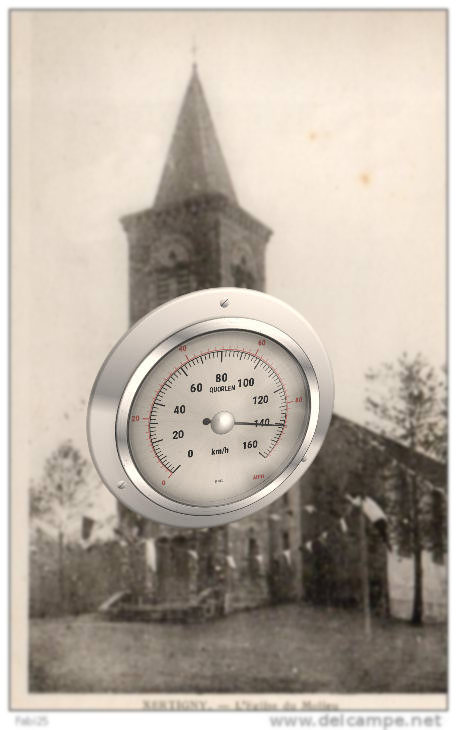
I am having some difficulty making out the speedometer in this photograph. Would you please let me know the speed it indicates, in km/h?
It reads 140 km/h
